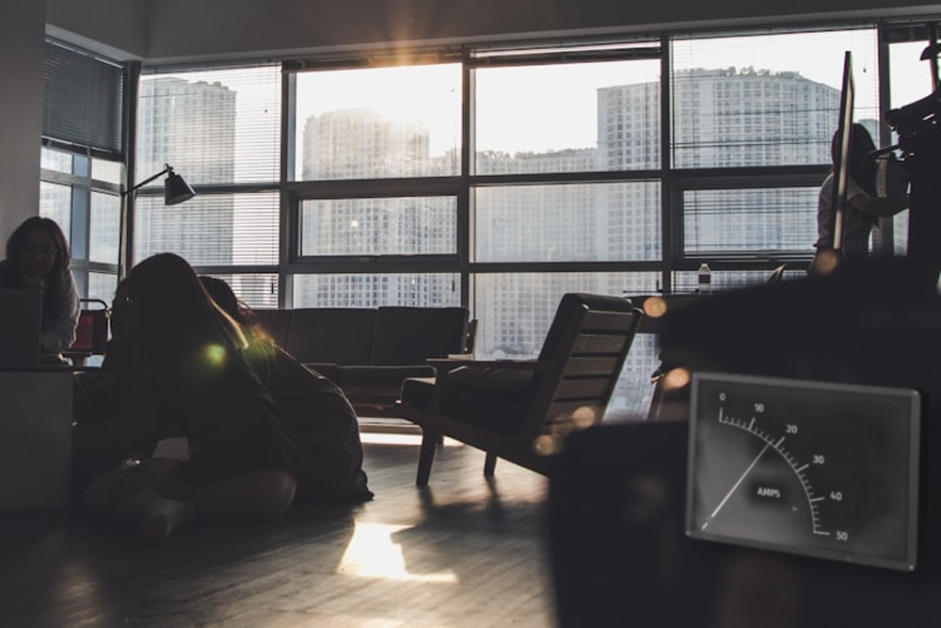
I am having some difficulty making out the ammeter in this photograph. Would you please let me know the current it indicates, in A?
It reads 18 A
